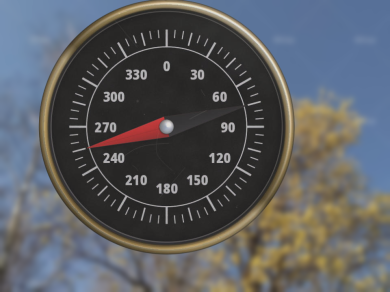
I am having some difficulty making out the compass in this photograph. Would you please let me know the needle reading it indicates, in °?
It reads 255 °
